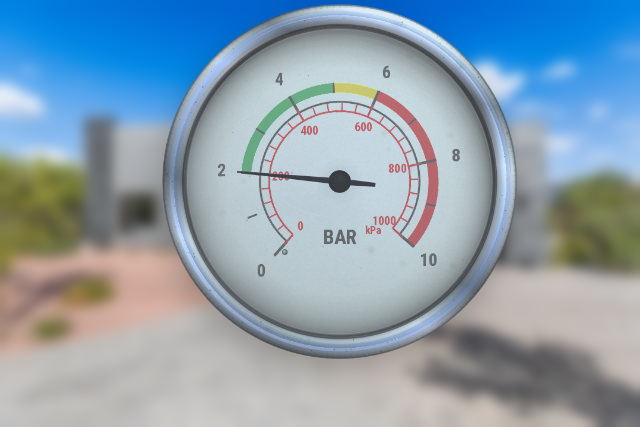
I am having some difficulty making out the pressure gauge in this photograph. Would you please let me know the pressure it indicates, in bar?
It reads 2 bar
